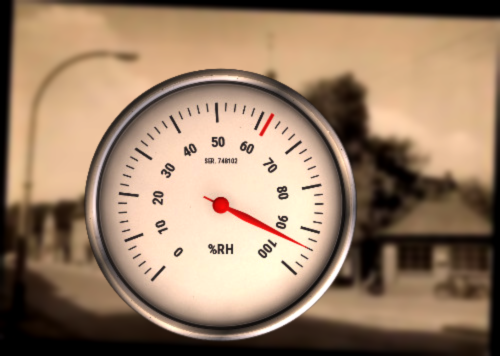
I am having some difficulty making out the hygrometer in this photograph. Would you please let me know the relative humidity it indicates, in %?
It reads 94 %
